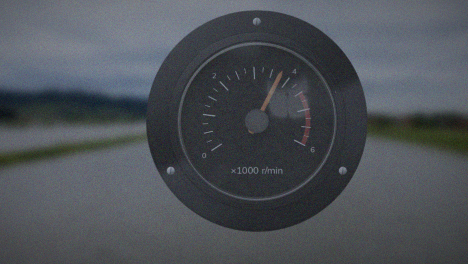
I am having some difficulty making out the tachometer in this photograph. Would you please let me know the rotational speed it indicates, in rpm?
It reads 3750 rpm
